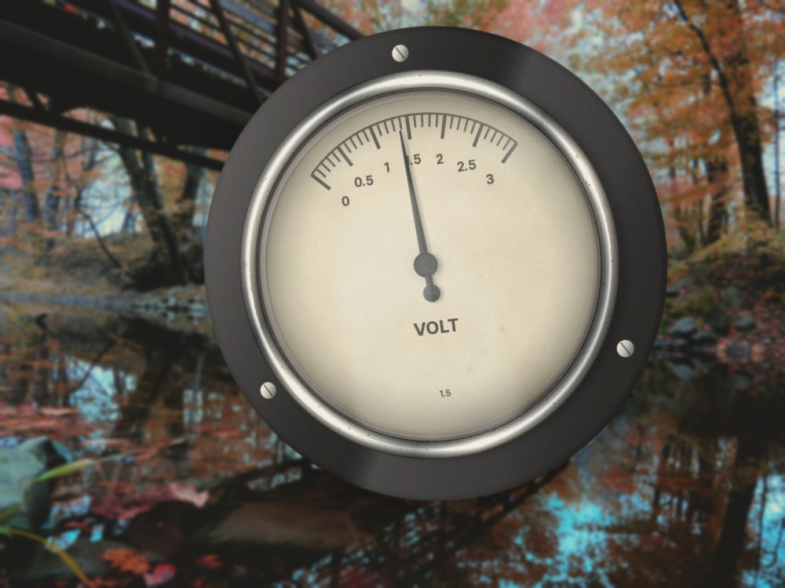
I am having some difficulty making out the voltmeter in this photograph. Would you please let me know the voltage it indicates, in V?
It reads 1.4 V
